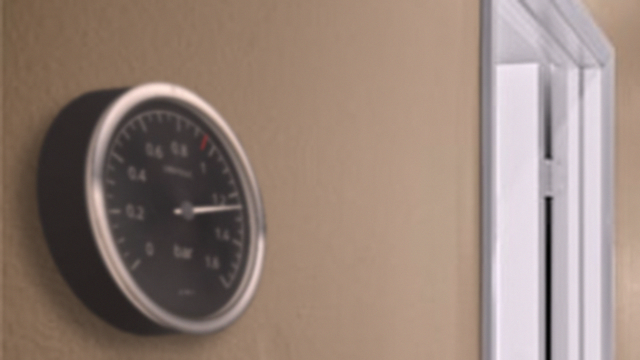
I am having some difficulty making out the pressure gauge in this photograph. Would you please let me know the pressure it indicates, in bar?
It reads 1.25 bar
